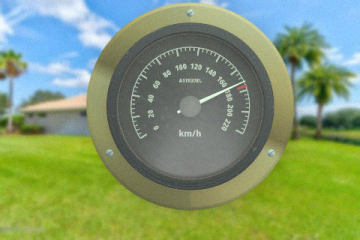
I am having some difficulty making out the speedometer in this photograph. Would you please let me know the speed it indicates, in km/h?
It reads 172 km/h
